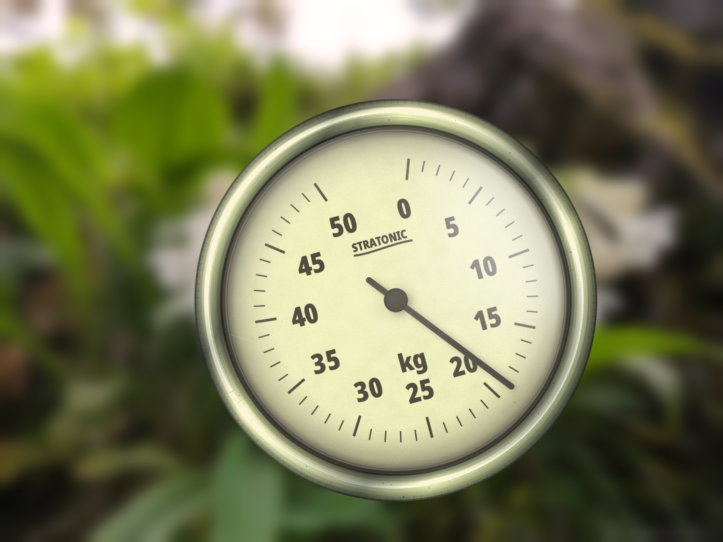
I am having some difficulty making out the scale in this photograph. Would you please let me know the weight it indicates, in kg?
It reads 19 kg
